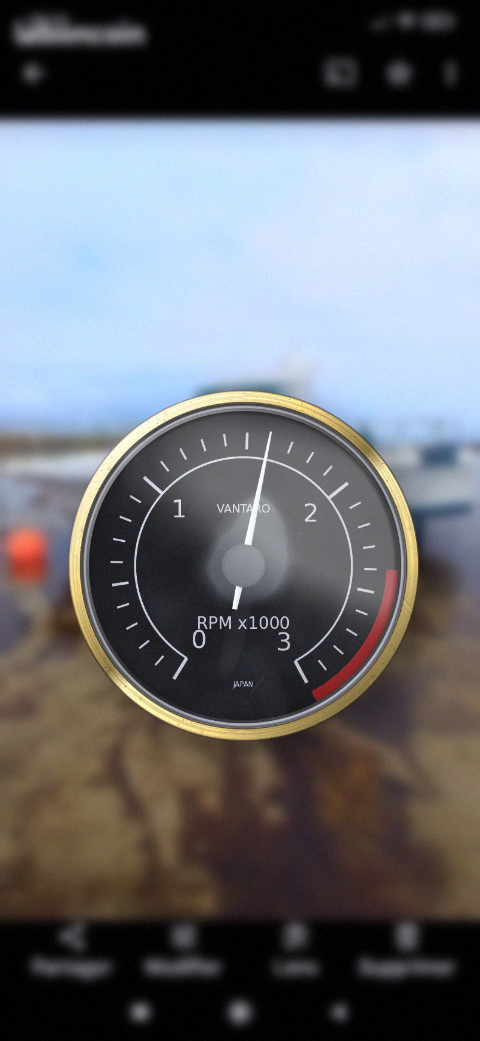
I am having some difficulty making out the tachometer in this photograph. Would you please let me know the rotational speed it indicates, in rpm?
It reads 1600 rpm
